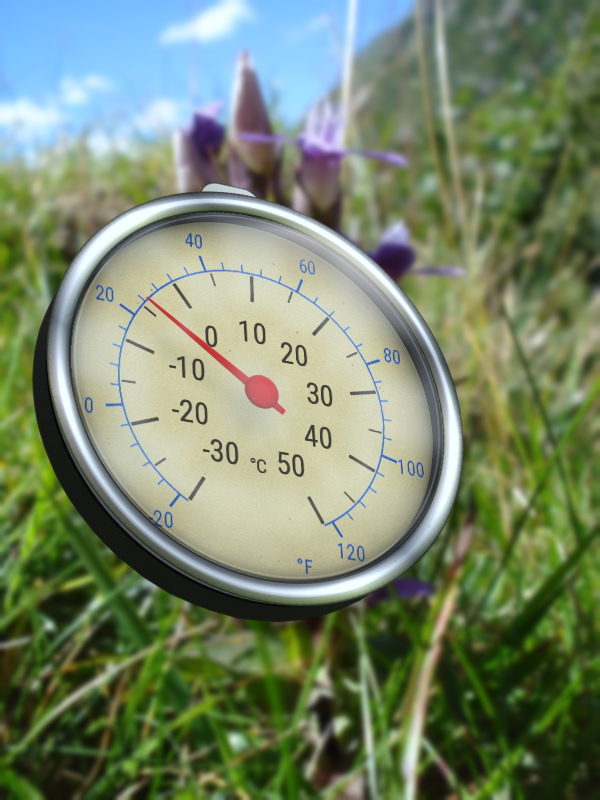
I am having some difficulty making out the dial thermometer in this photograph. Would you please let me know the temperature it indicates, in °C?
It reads -5 °C
